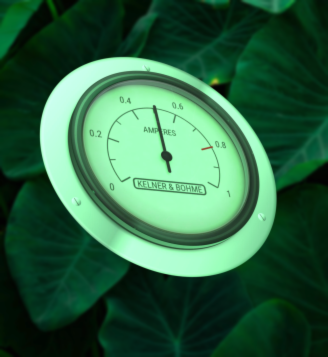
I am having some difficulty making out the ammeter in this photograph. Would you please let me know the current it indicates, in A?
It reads 0.5 A
